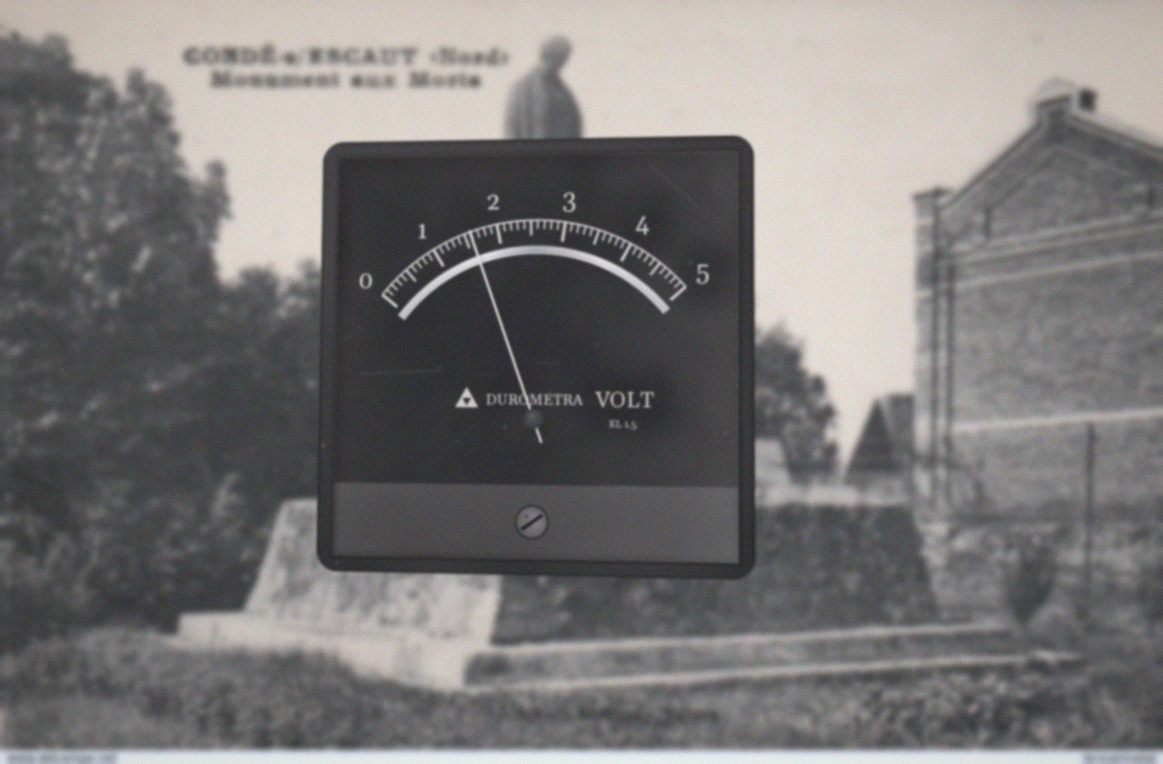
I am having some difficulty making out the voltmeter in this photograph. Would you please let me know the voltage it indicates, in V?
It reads 1.6 V
